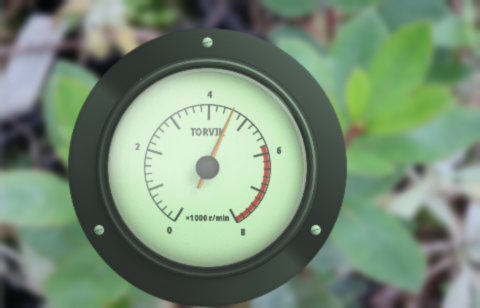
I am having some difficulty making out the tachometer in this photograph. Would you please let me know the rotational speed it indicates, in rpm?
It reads 4600 rpm
